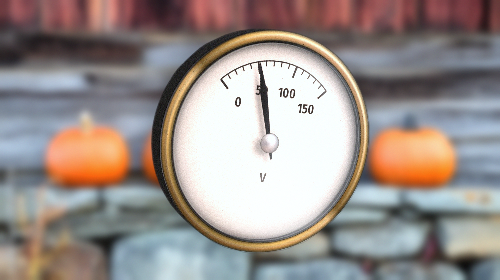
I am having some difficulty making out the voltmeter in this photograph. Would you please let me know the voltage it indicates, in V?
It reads 50 V
